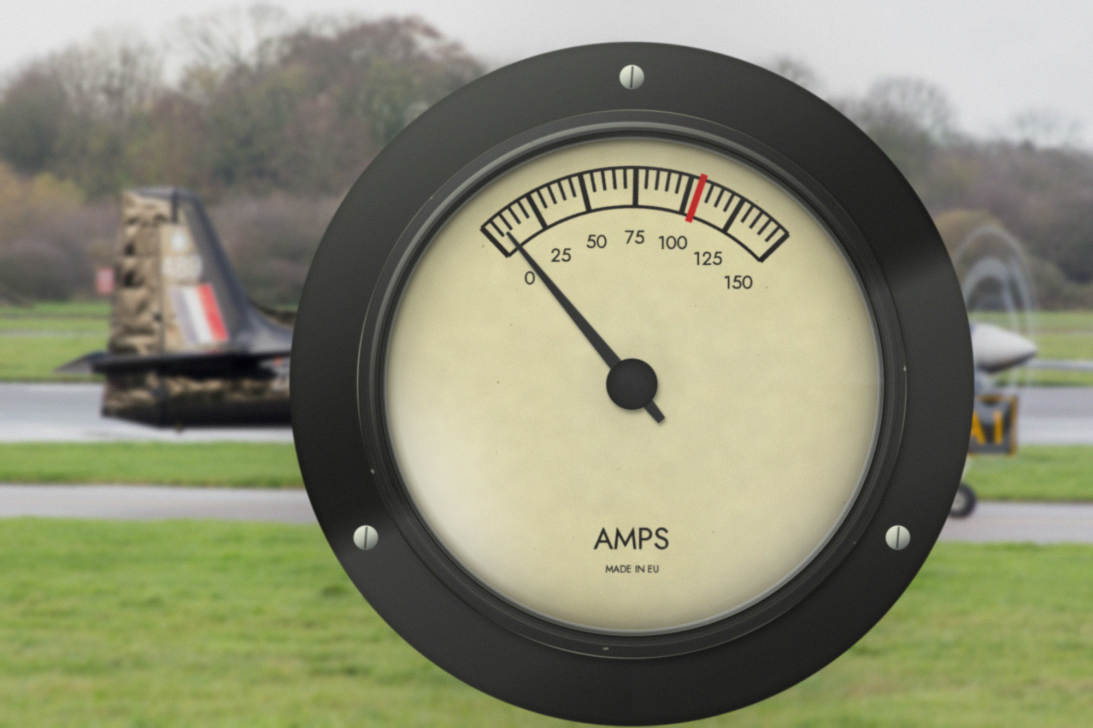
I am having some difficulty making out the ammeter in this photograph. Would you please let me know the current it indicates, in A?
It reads 7.5 A
